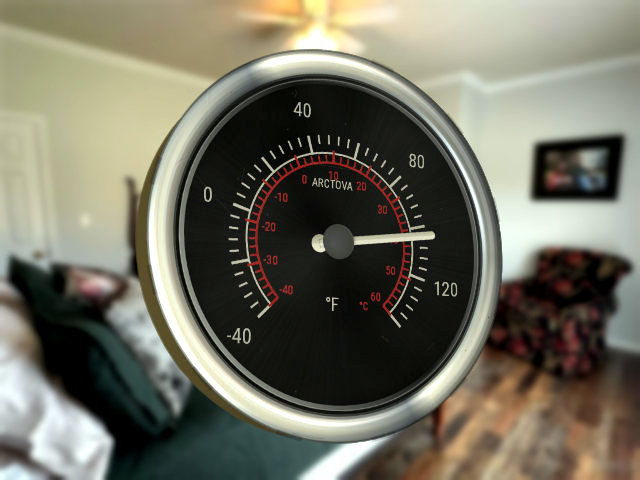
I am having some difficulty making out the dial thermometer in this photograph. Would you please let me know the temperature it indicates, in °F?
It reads 104 °F
